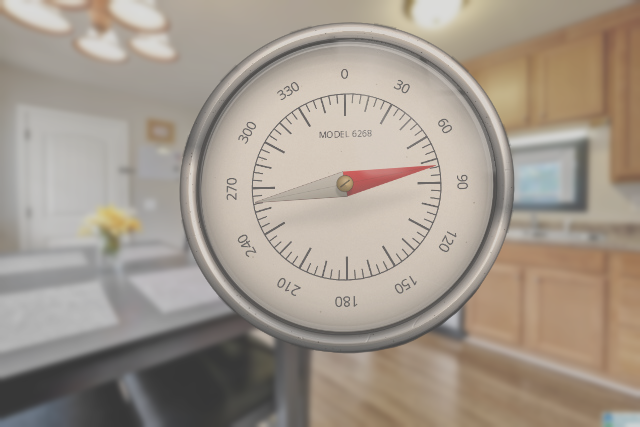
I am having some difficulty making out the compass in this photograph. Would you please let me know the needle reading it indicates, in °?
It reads 80 °
